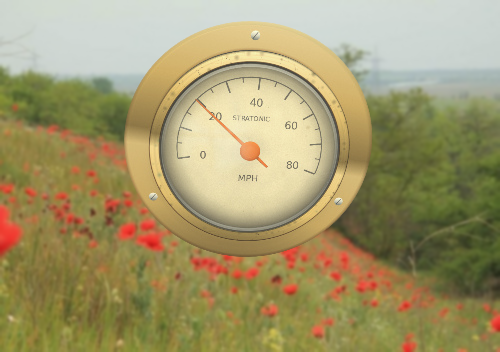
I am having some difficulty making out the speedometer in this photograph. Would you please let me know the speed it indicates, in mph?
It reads 20 mph
